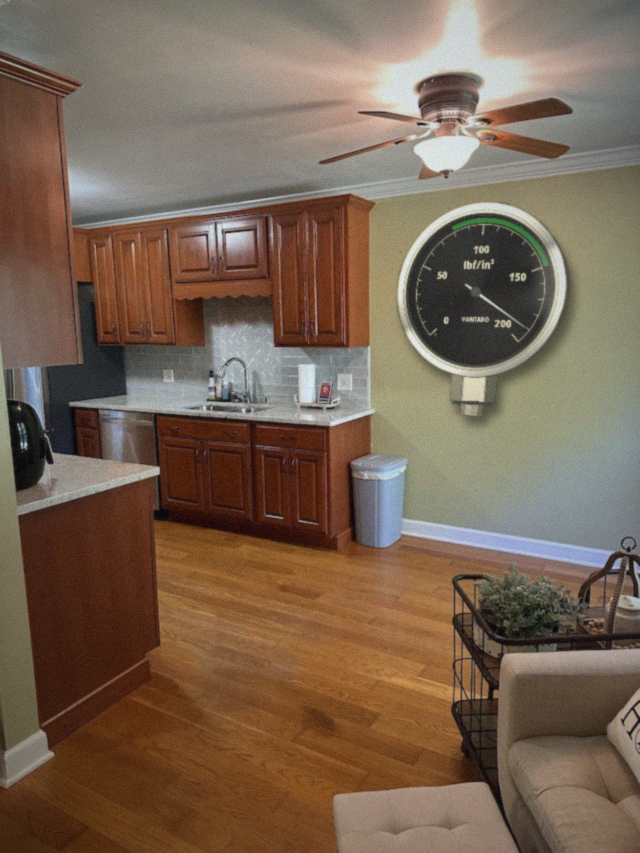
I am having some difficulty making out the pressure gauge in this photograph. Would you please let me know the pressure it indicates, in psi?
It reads 190 psi
